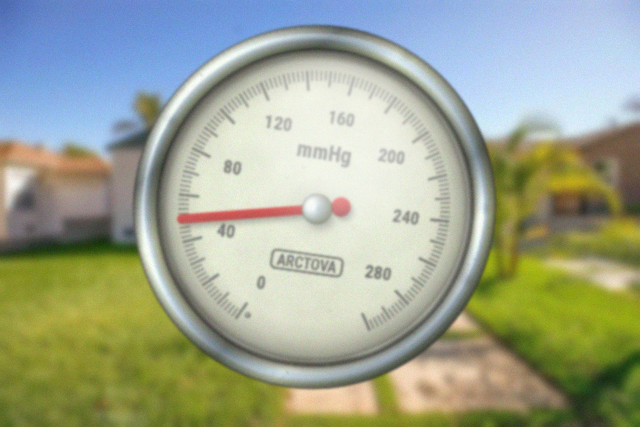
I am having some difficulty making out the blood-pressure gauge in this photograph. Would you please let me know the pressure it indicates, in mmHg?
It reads 50 mmHg
